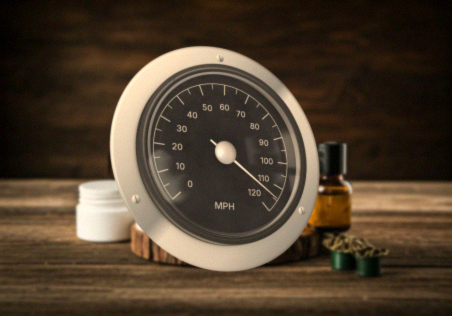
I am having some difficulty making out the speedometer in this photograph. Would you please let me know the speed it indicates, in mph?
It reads 115 mph
